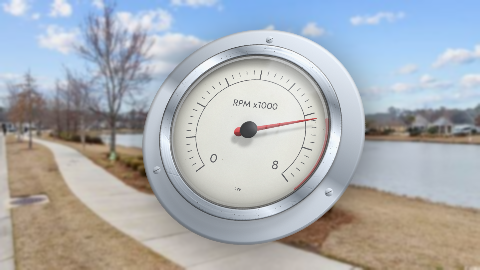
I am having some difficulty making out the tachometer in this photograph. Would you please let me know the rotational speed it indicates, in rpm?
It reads 6200 rpm
